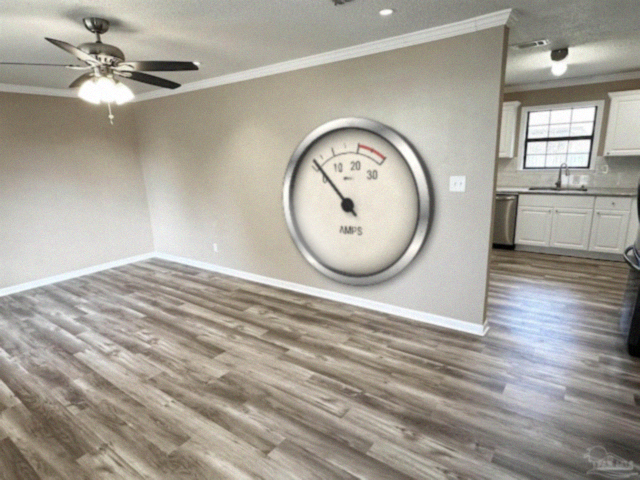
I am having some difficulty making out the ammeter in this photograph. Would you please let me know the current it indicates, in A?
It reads 2.5 A
